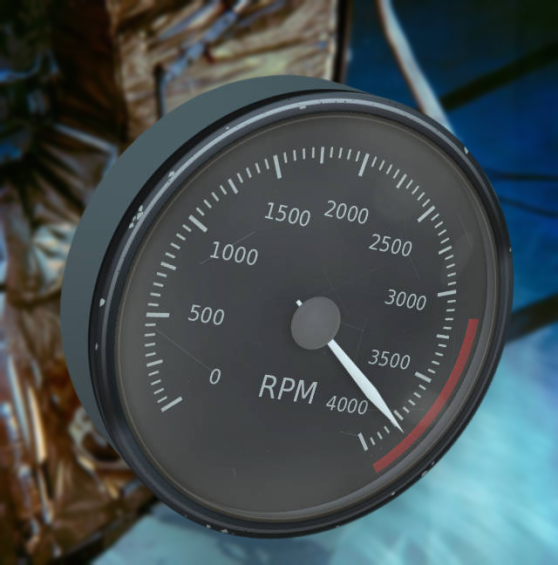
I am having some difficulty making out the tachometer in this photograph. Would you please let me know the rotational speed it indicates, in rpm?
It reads 3800 rpm
